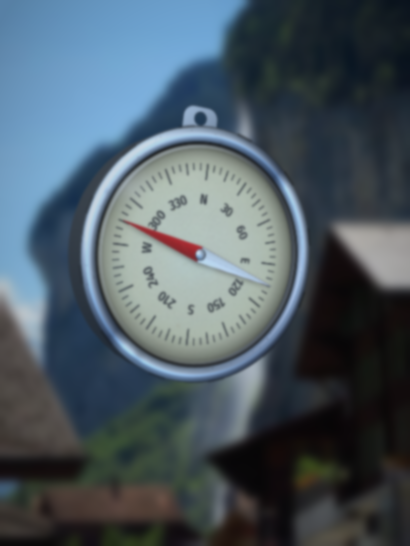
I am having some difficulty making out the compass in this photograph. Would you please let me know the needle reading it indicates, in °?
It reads 285 °
